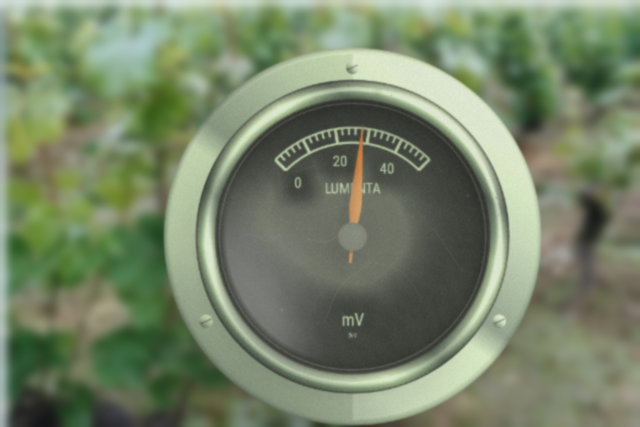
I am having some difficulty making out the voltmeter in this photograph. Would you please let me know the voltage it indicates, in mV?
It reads 28 mV
